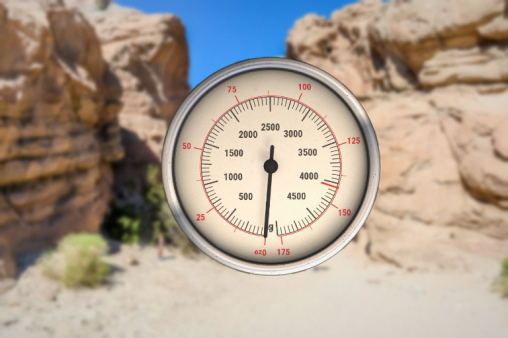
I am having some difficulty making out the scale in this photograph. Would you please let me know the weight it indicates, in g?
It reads 0 g
